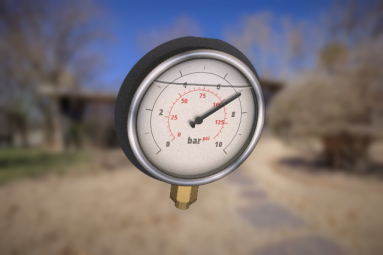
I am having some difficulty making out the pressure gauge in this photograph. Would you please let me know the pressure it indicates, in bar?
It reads 7 bar
